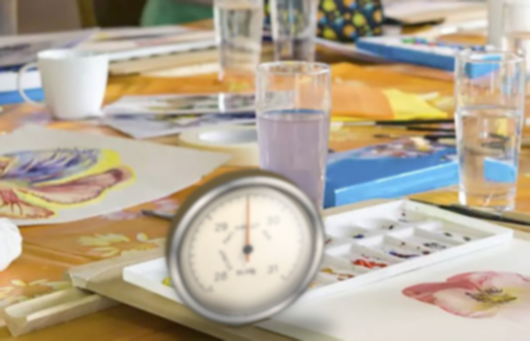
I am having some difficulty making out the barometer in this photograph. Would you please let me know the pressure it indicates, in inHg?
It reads 29.5 inHg
